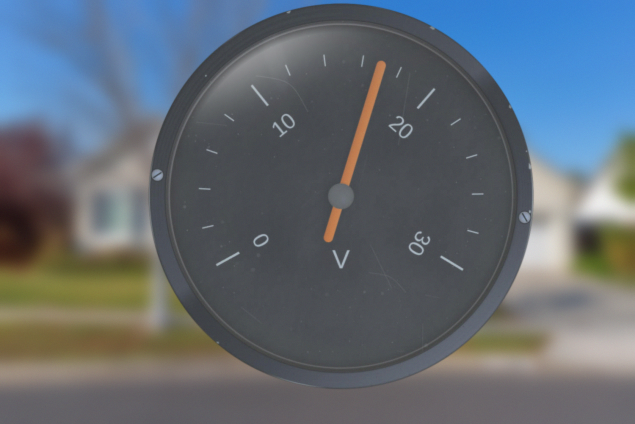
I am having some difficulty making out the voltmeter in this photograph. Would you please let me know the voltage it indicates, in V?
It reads 17 V
